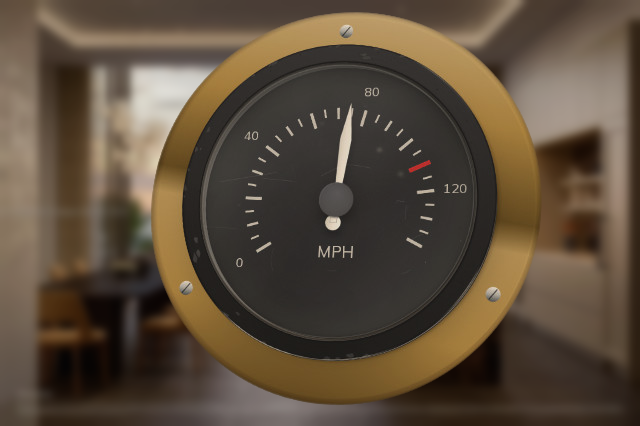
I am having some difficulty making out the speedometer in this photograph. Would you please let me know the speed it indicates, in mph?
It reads 75 mph
